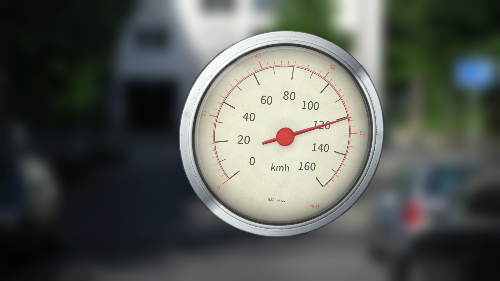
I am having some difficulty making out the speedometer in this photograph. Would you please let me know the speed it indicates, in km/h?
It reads 120 km/h
